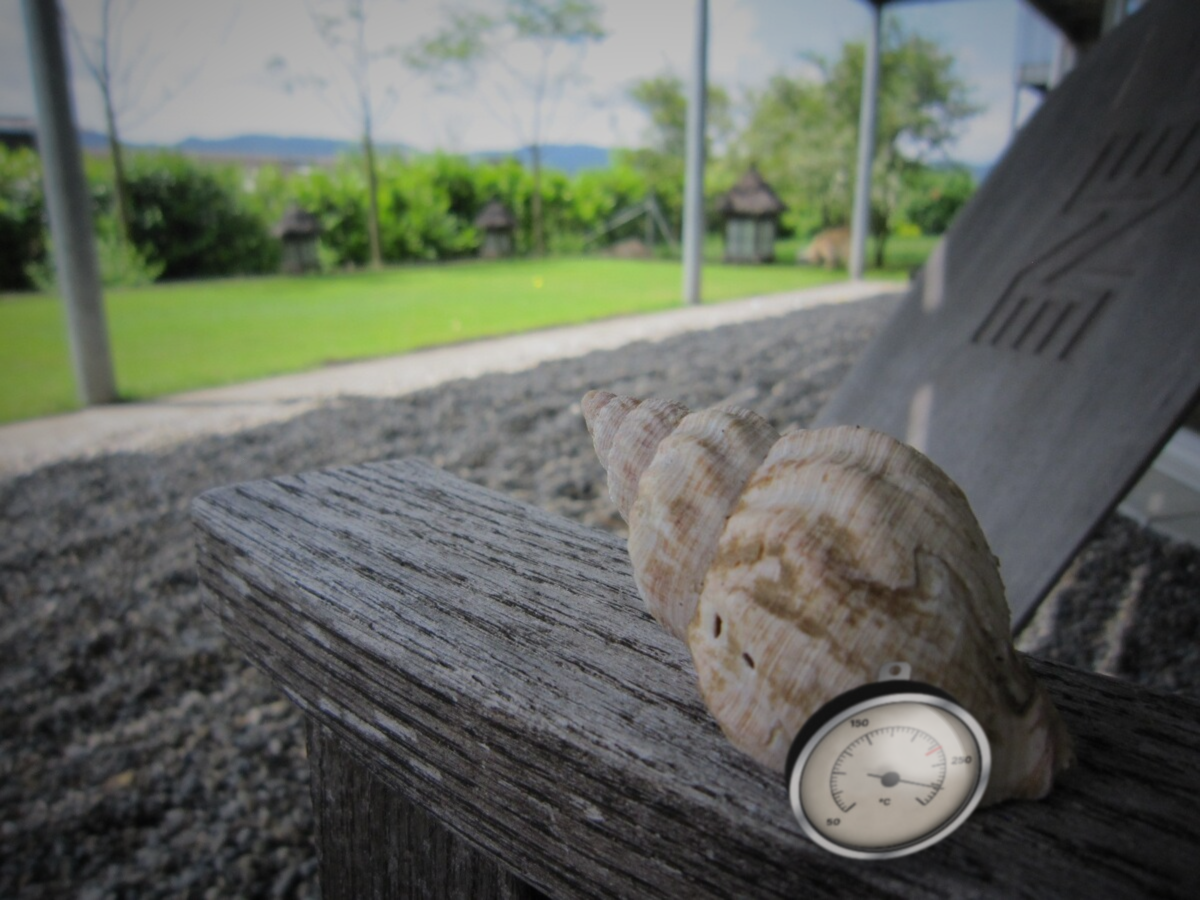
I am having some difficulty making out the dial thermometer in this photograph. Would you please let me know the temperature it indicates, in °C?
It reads 275 °C
